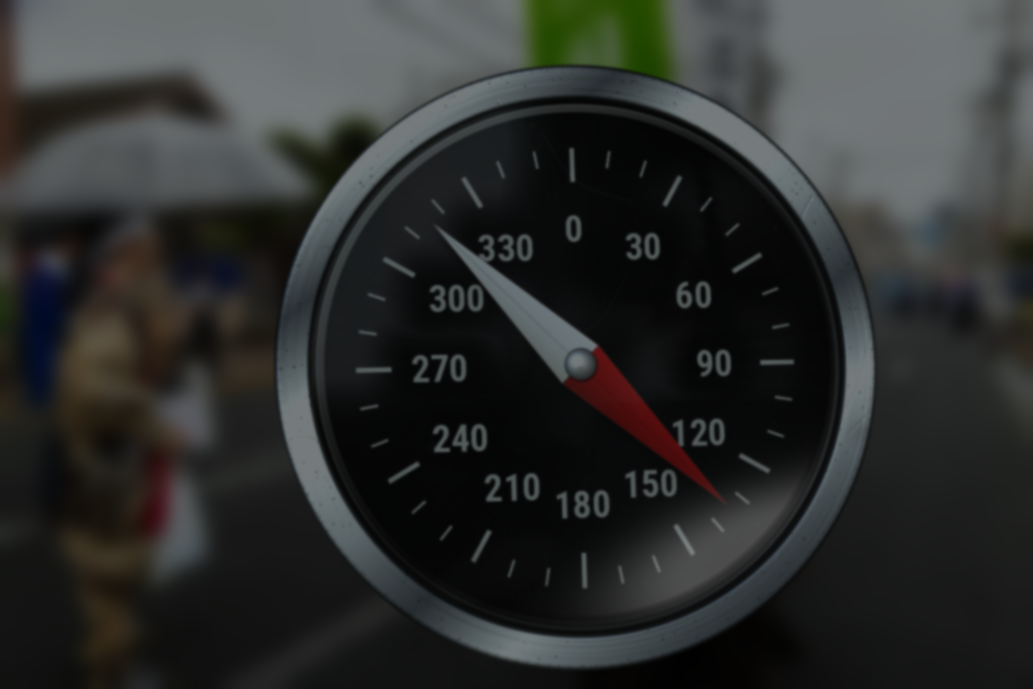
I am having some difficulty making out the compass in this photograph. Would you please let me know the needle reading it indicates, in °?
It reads 135 °
